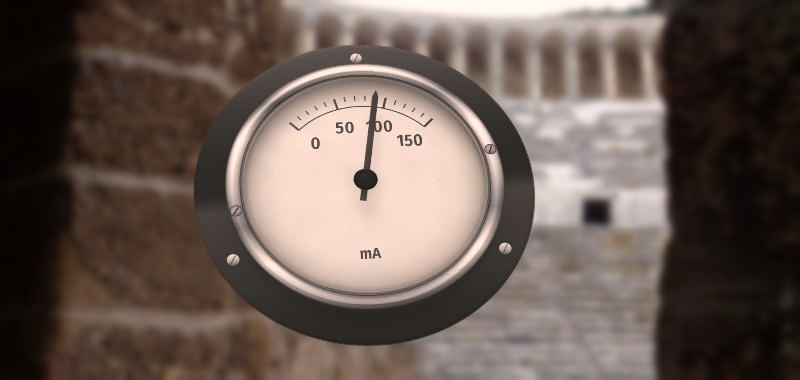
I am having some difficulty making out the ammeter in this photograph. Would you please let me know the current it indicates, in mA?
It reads 90 mA
